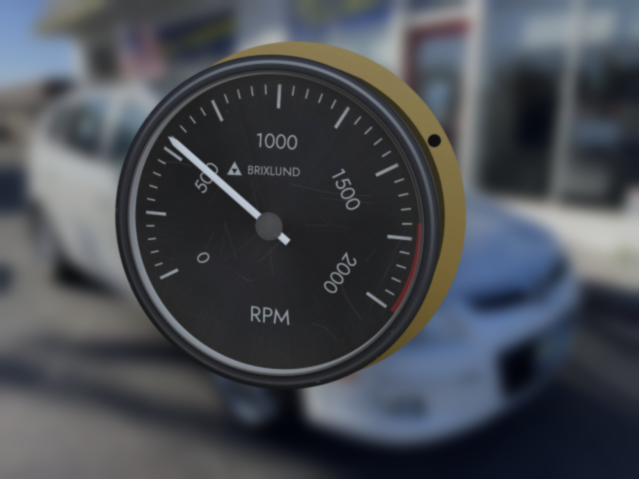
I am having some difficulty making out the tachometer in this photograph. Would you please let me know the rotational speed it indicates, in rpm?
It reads 550 rpm
